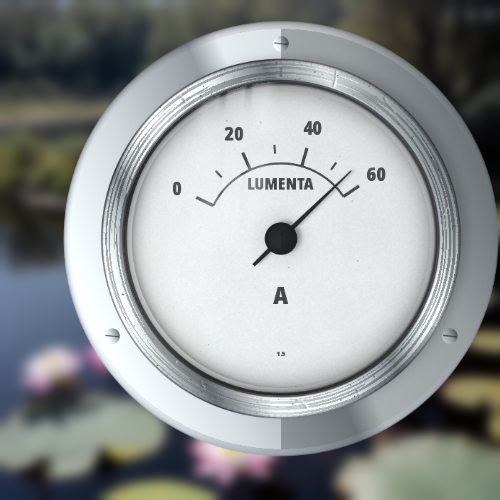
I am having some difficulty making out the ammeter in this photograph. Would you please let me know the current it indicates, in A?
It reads 55 A
